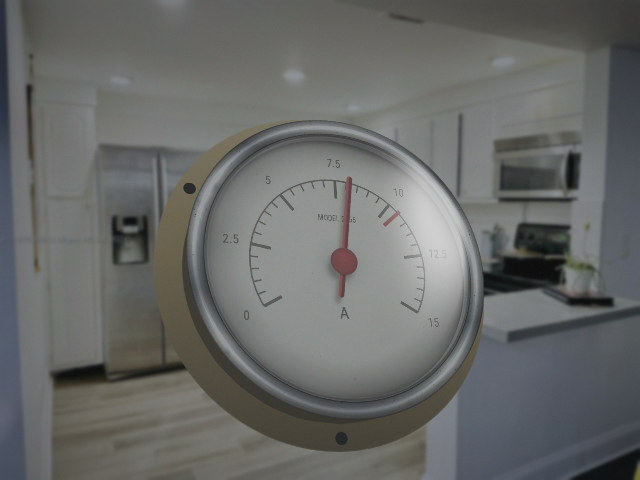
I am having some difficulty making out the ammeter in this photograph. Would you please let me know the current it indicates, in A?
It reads 8 A
